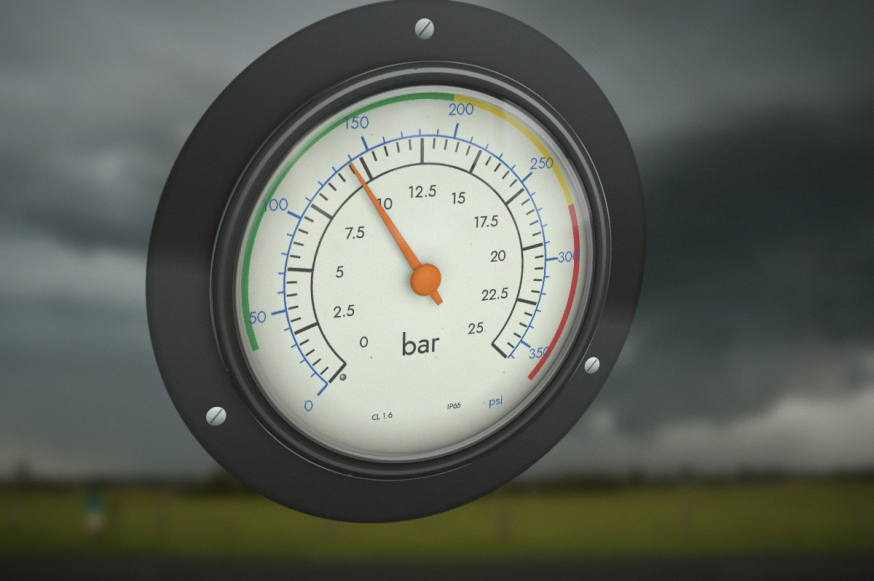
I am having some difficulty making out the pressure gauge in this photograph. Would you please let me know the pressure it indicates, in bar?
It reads 9.5 bar
